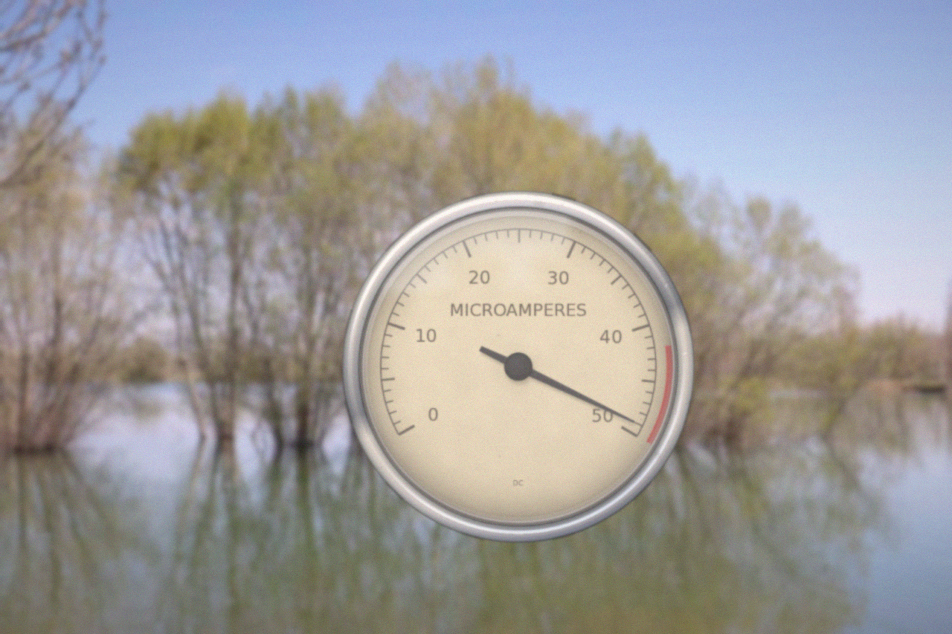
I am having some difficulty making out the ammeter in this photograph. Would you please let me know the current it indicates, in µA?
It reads 49 µA
